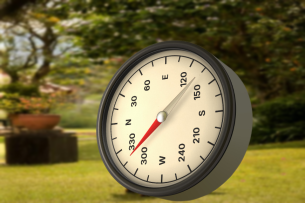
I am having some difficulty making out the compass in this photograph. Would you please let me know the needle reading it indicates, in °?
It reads 315 °
